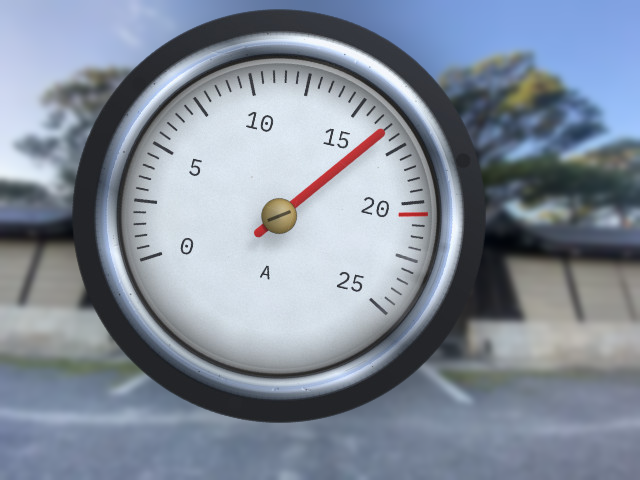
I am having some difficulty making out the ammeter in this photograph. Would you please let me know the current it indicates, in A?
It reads 16.5 A
